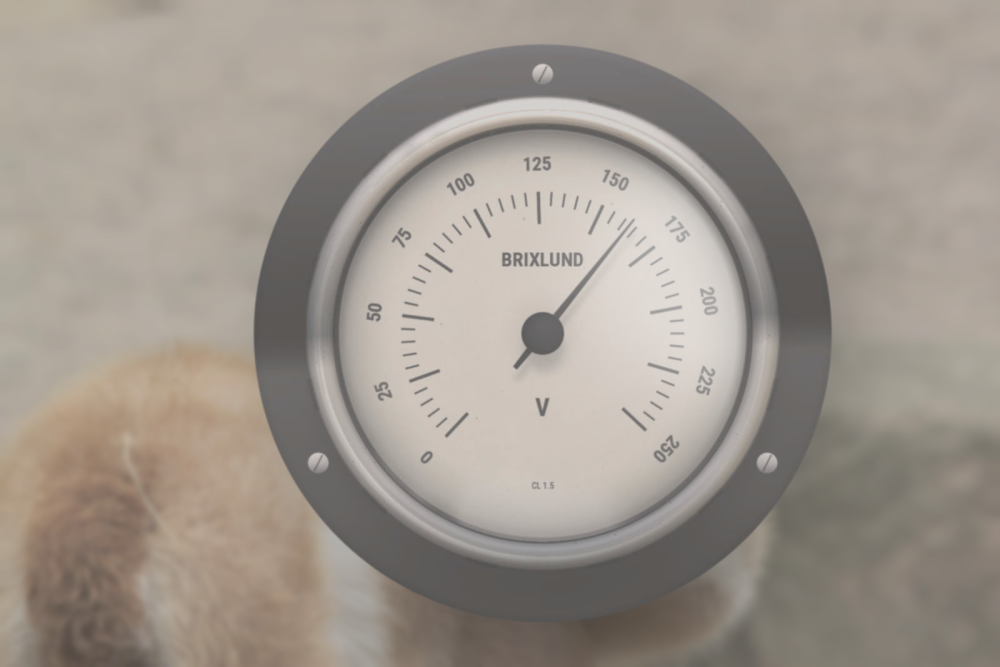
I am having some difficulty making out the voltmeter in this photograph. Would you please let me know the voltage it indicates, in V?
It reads 162.5 V
